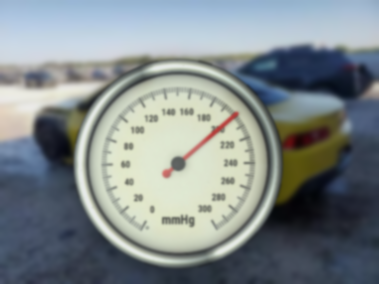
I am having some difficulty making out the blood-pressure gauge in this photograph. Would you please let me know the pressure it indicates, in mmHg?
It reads 200 mmHg
